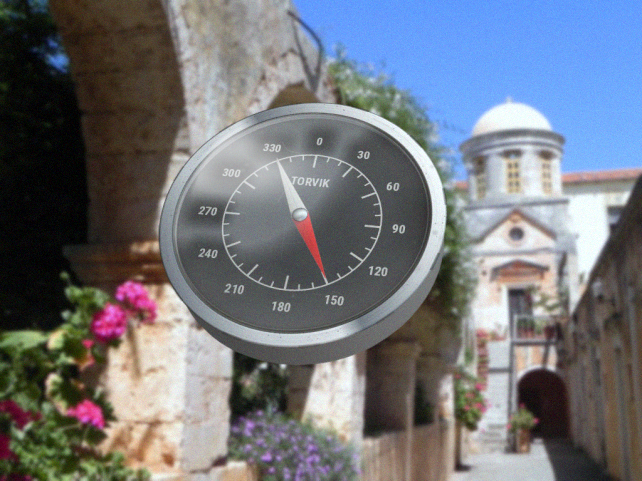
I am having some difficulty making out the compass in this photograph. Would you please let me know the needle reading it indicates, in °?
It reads 150 °
